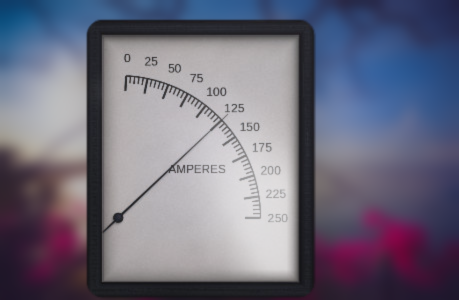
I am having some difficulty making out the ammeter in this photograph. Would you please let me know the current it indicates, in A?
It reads 125 A
